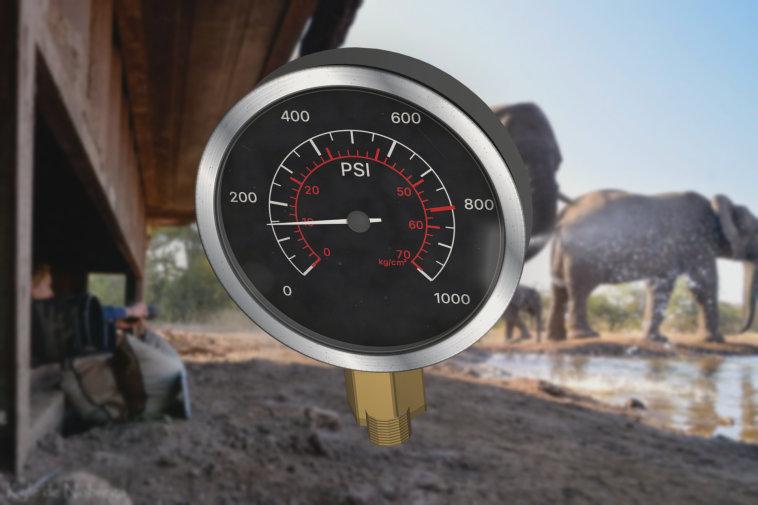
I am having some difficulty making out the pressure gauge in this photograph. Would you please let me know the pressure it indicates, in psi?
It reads 150 psi
